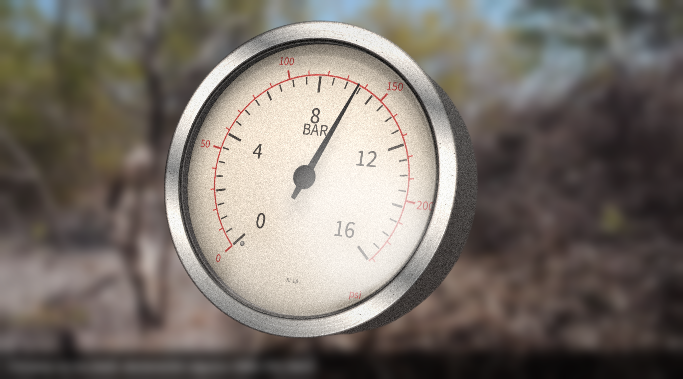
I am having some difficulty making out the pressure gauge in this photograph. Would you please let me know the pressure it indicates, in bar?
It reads 9.5 bar
